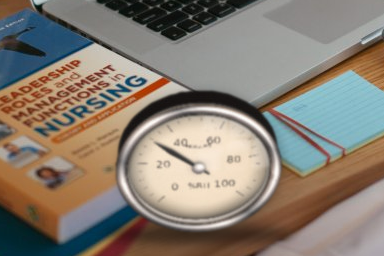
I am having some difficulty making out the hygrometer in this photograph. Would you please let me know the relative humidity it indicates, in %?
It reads 32 %
